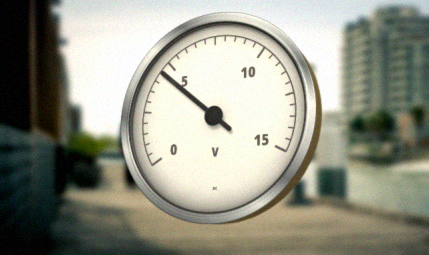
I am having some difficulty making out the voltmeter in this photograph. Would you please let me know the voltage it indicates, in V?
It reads 4.5 V
